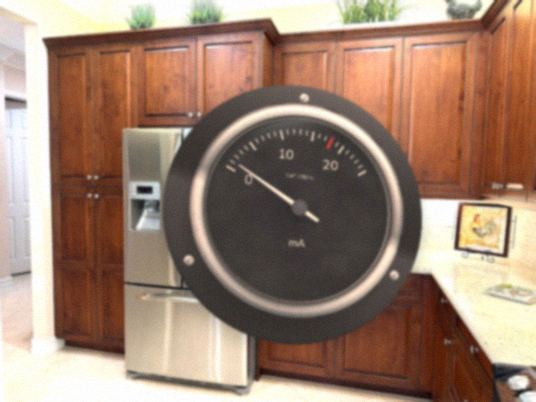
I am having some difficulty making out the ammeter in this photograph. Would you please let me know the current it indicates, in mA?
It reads 1 mA
